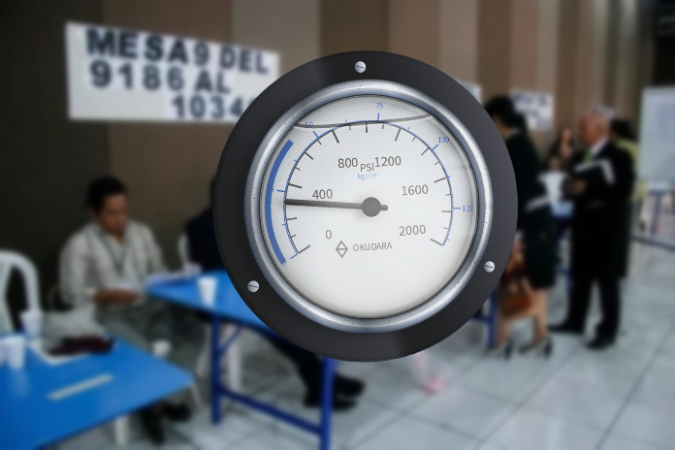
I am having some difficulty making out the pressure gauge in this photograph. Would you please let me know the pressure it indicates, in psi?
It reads 300 psi
